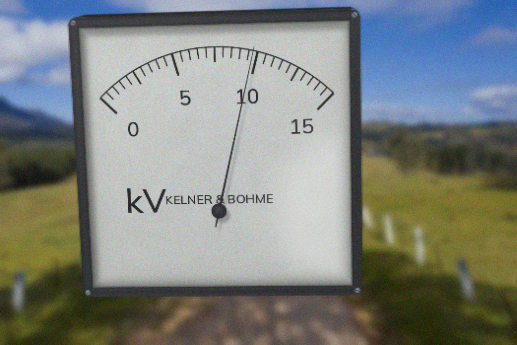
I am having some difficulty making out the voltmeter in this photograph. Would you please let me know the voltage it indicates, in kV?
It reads 9.75 kV
